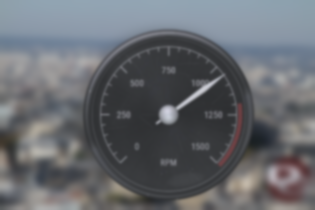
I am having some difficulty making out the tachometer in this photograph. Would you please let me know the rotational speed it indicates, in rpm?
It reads 1050 rpm
